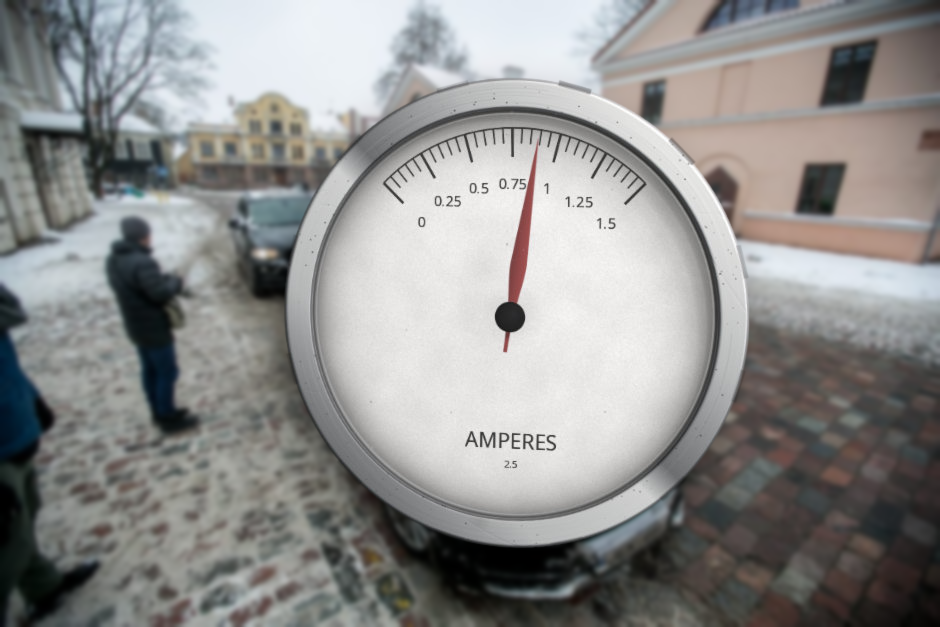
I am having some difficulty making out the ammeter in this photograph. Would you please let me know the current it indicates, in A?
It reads 0.9 A
